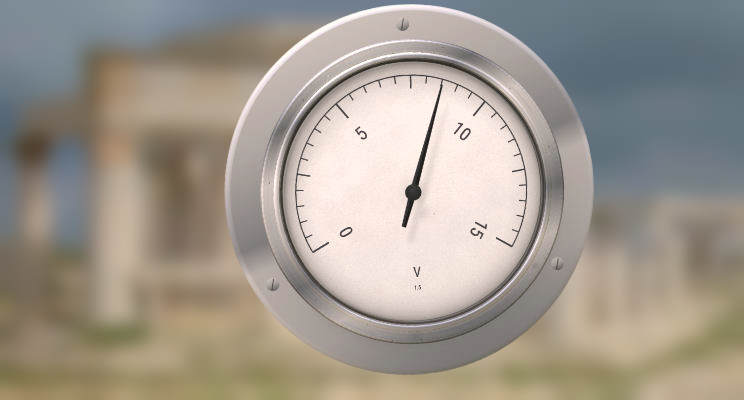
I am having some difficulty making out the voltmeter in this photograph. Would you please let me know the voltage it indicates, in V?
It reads 8.5 V
